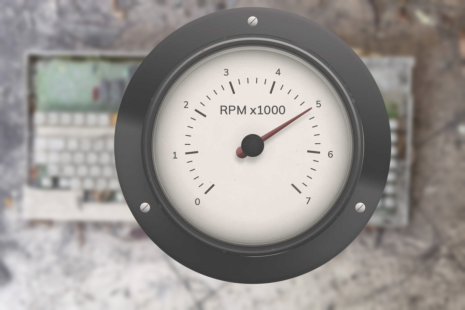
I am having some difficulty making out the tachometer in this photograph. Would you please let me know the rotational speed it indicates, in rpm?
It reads 5000 rpm
